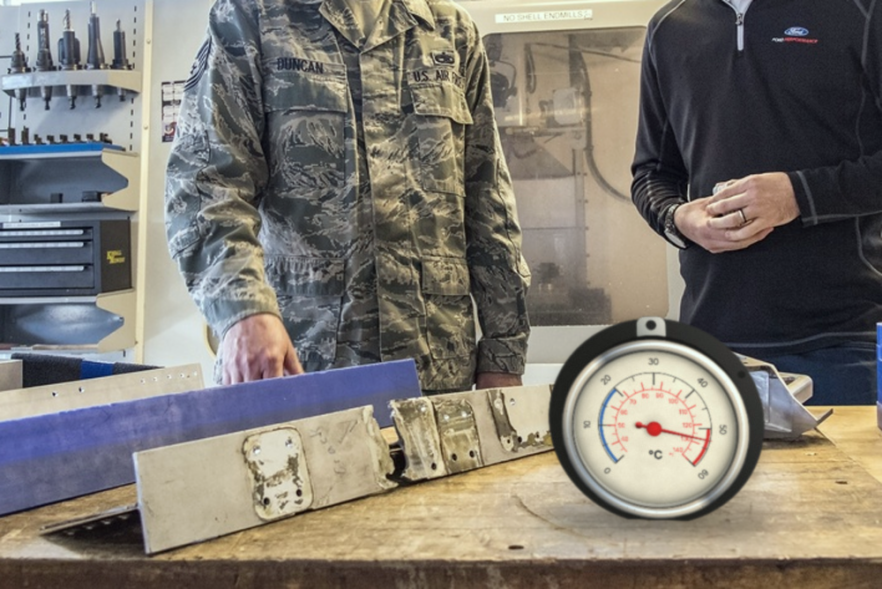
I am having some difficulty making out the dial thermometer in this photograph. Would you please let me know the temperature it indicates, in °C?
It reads 52.5 °C
